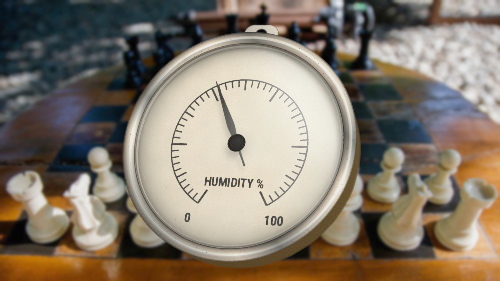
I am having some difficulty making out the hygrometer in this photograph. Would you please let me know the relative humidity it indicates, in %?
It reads 42 %
